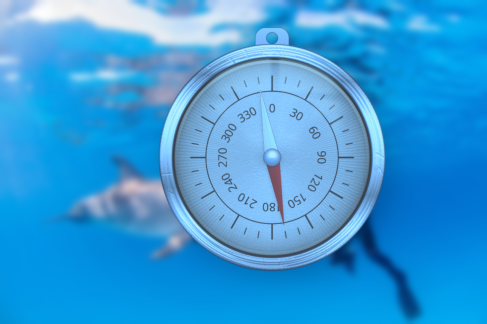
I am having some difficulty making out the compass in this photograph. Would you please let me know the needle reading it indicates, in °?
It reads 170 °
